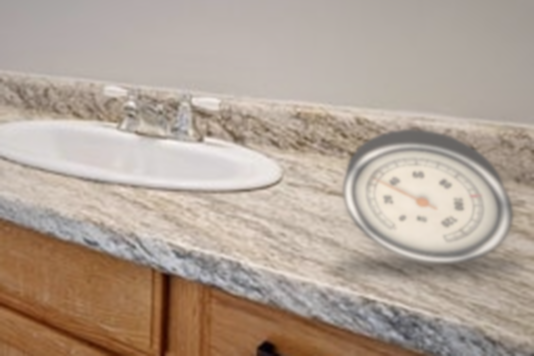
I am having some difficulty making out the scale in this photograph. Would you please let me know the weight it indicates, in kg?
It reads 35 kg
